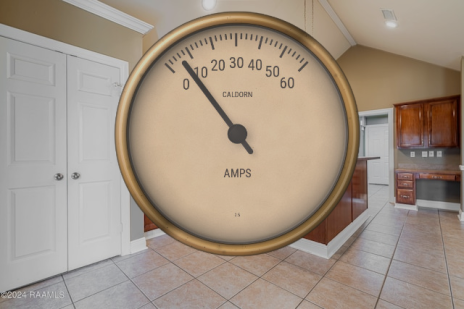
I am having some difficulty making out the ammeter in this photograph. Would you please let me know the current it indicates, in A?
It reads 6 A
